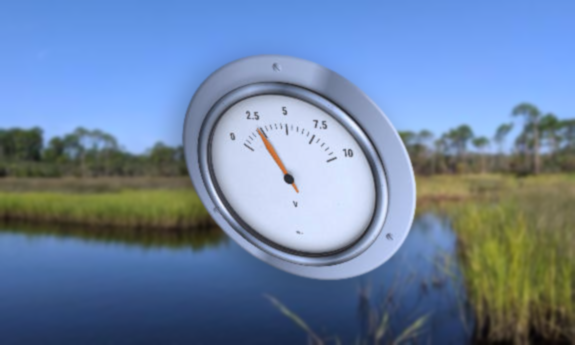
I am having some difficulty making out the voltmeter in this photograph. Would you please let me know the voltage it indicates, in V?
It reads 2.5 V
